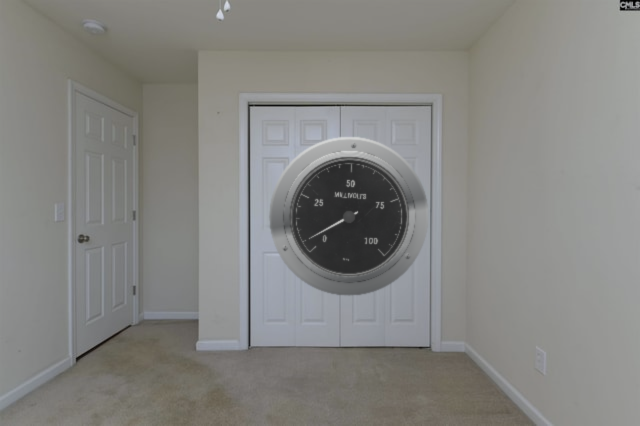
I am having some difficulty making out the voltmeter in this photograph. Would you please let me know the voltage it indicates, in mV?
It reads 5 mV
